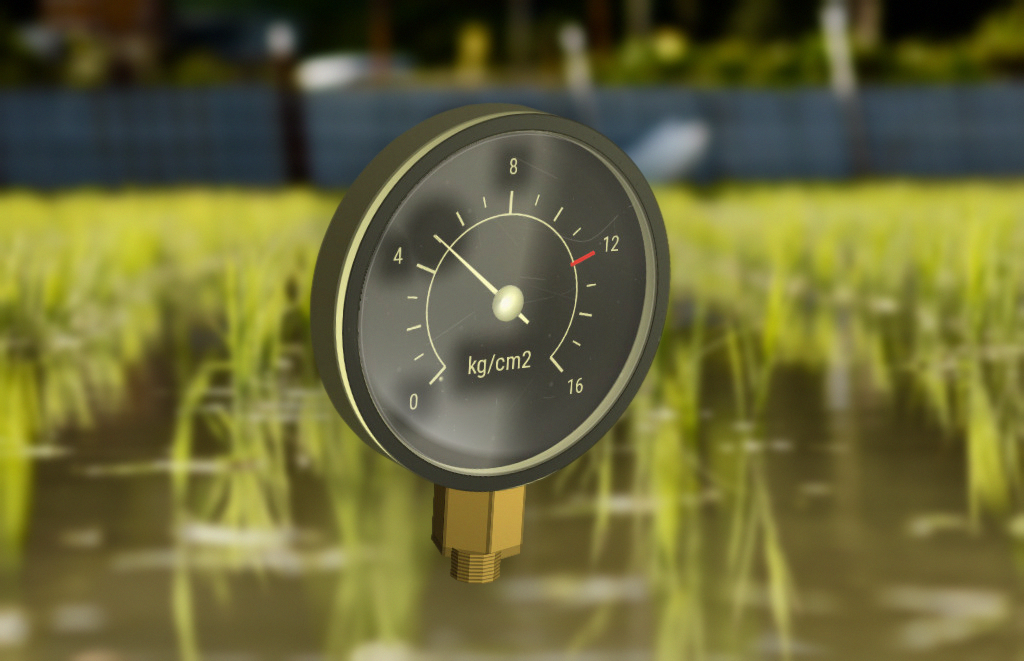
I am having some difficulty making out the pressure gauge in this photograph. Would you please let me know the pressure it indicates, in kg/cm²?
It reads 5 kg/cm²
